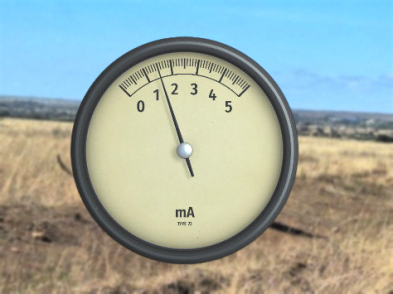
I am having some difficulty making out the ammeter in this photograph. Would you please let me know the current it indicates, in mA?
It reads 1.5 mA
